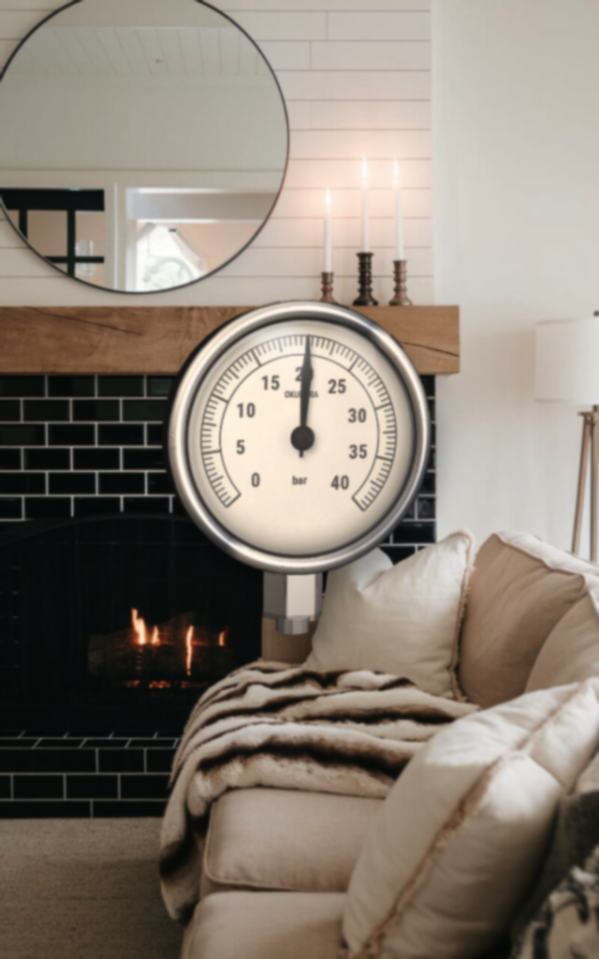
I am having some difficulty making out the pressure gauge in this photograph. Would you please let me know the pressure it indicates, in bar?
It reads 20 bar
